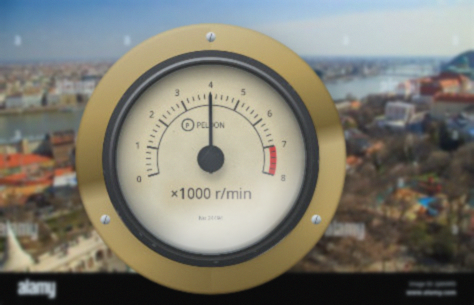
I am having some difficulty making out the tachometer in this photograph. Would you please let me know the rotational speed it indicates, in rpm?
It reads 4000 rpm
